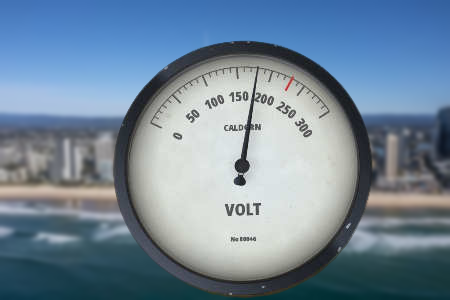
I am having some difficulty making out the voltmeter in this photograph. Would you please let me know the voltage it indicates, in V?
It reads 180 V
